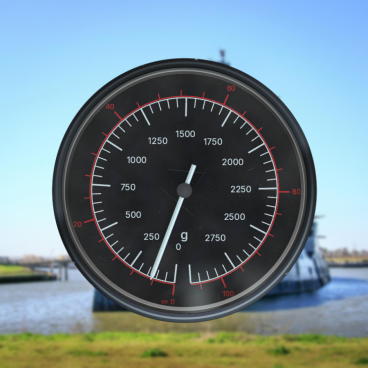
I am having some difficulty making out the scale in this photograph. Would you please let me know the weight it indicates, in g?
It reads 125 g
